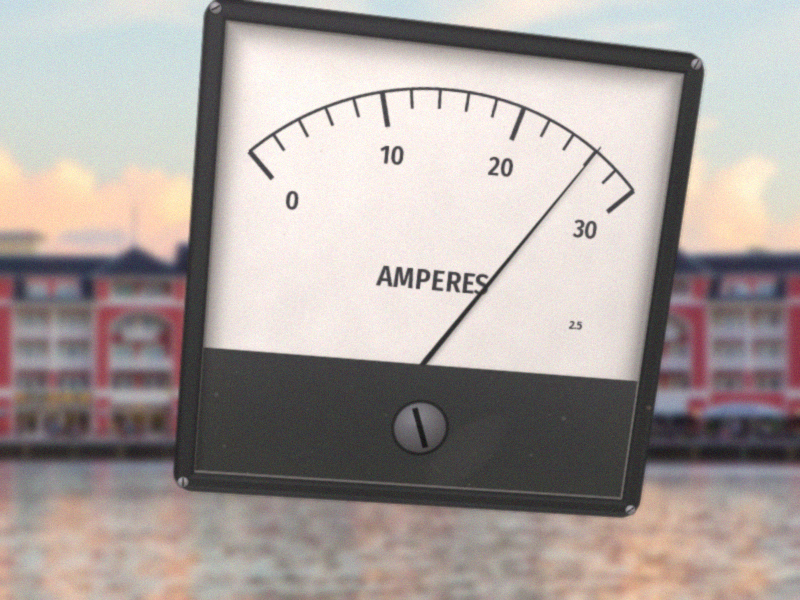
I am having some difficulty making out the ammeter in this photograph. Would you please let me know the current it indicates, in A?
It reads 26 A
